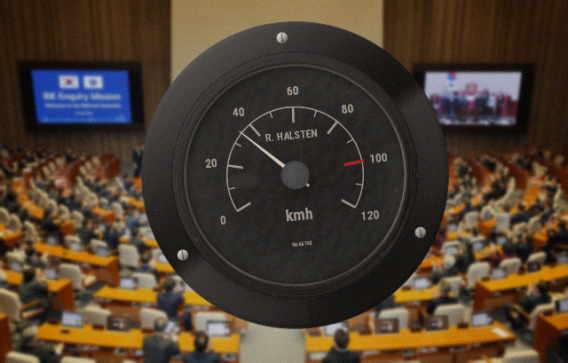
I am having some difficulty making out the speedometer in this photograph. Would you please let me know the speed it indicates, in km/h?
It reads 35 km/h
